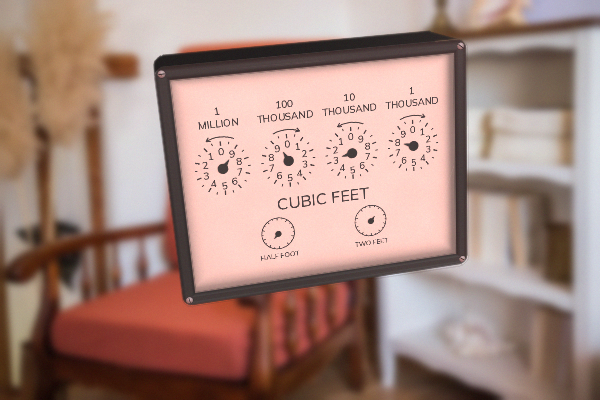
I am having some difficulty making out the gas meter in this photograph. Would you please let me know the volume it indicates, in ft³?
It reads 892800 ft³
